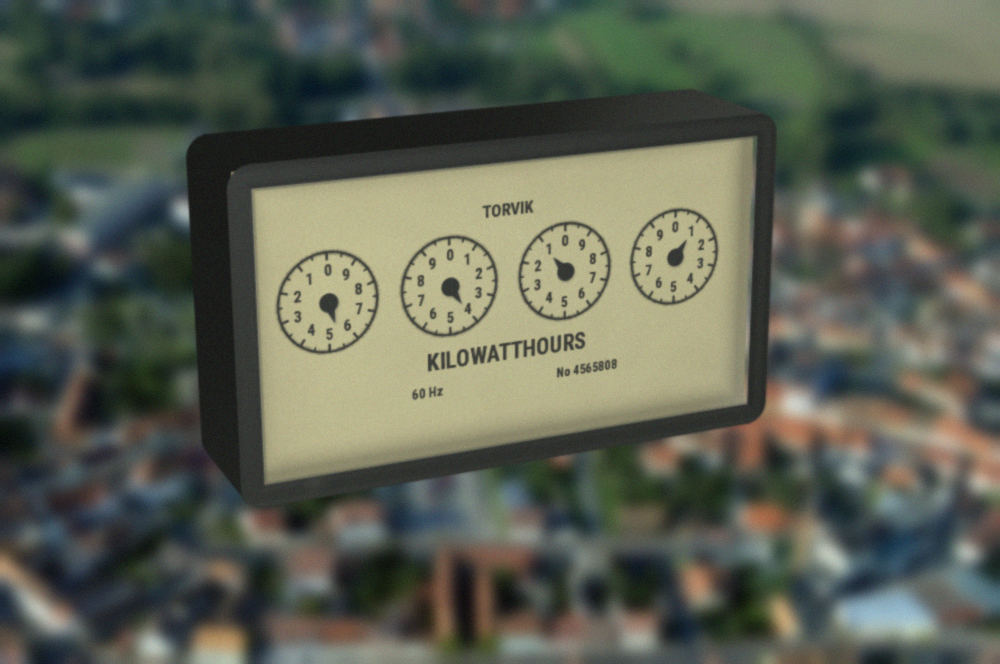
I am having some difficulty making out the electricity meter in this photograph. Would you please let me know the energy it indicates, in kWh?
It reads 5411 kWh
